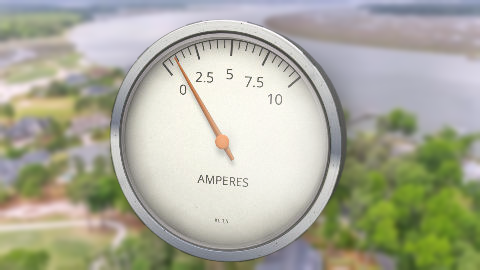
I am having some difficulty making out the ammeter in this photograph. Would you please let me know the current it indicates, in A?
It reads 1 A
